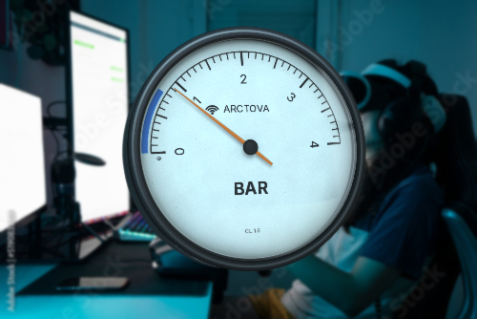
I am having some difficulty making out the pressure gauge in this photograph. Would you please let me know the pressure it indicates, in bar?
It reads 0.9 bar
